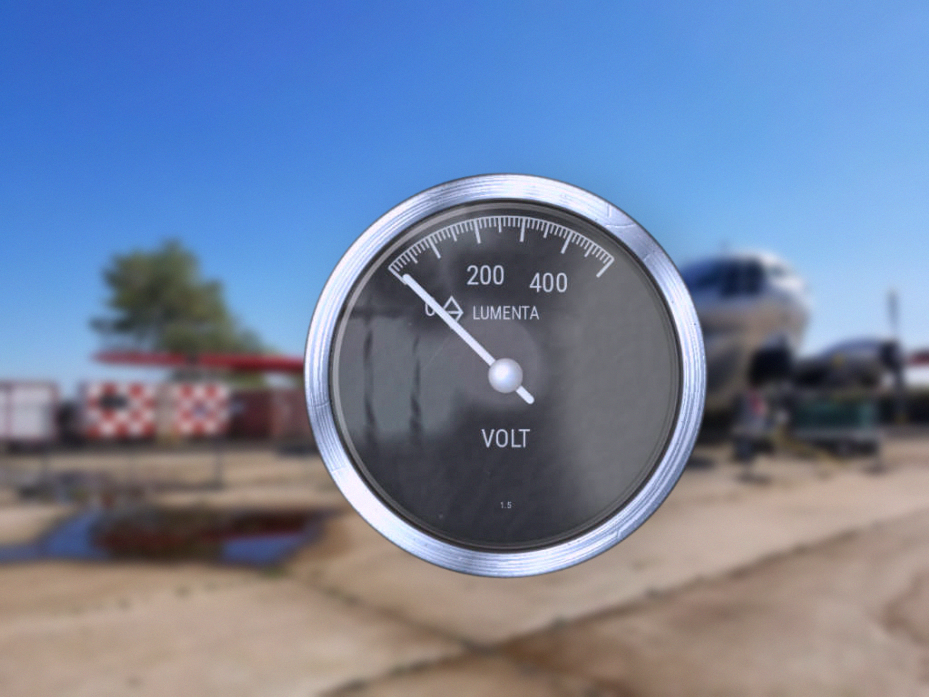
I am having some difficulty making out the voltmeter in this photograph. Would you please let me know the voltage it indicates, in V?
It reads 10 V
